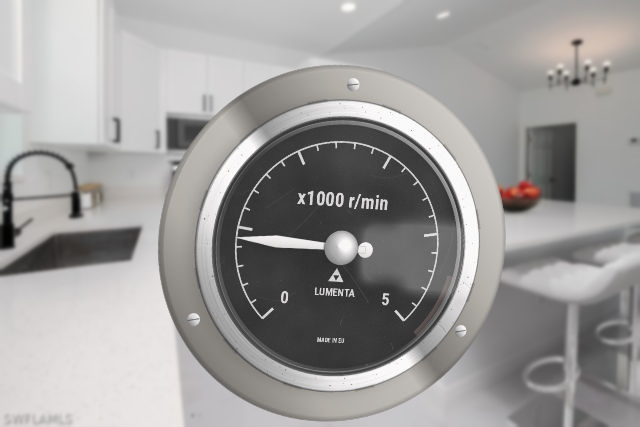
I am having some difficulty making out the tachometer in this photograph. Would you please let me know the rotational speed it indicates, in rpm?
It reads 900 rpm
